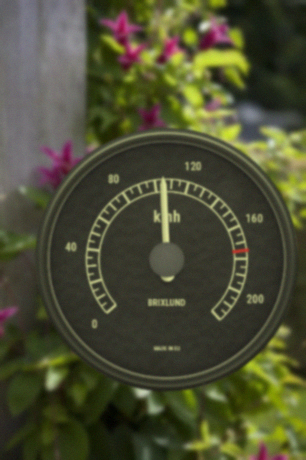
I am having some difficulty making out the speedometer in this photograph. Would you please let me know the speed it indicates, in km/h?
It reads 105 km/h
